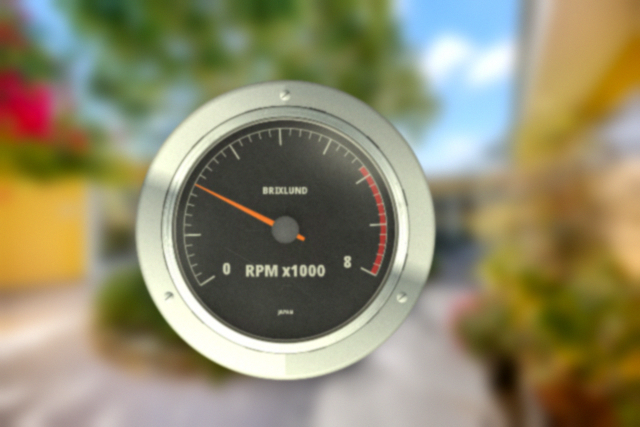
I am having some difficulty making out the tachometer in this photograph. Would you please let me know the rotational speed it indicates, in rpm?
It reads 2000 rpm
